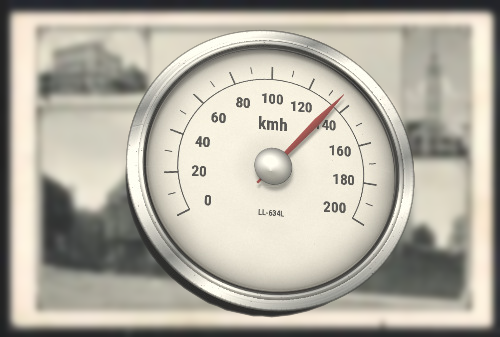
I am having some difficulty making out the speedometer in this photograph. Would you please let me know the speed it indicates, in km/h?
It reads 135 km/h
